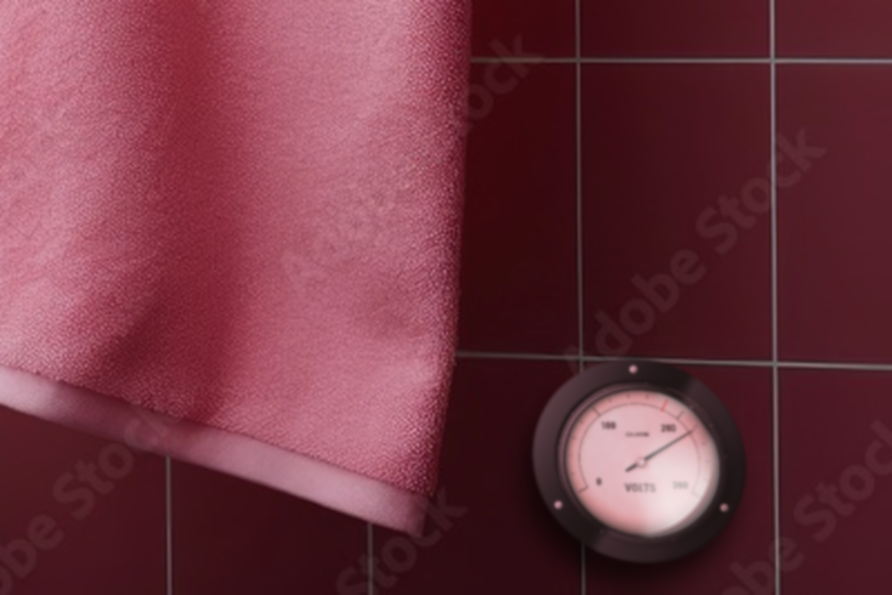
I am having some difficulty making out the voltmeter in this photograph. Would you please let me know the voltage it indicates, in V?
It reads 220 V
